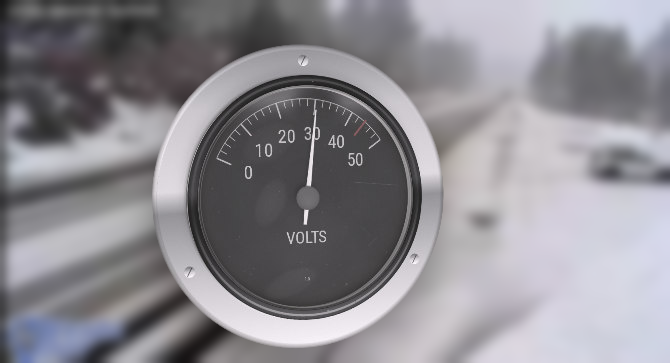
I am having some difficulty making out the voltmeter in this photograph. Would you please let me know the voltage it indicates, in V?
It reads 30 V
